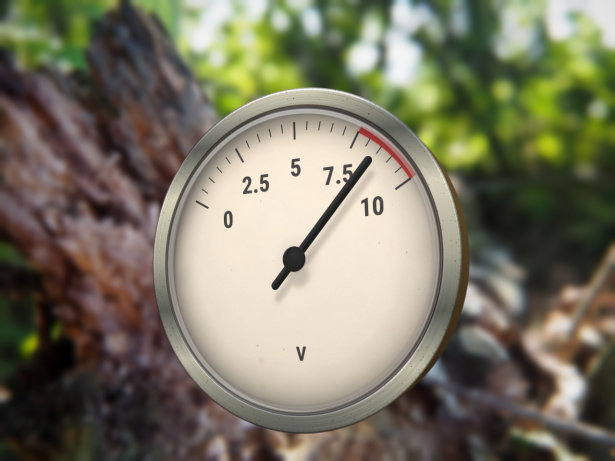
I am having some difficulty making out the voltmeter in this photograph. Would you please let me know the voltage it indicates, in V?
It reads 8.5 V
